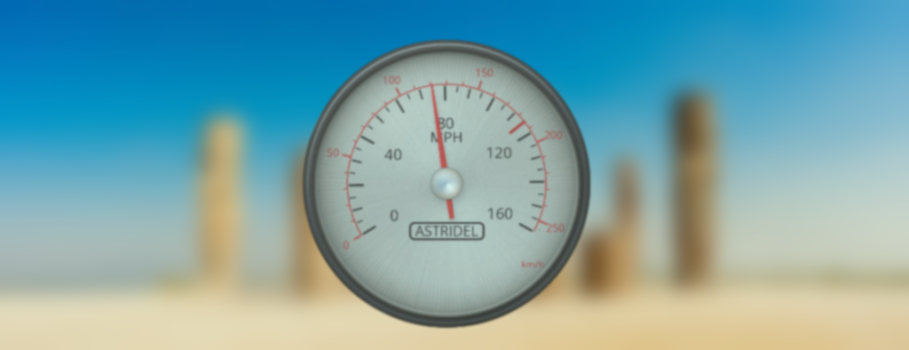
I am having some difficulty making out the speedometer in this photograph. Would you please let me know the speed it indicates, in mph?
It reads 75 mph
